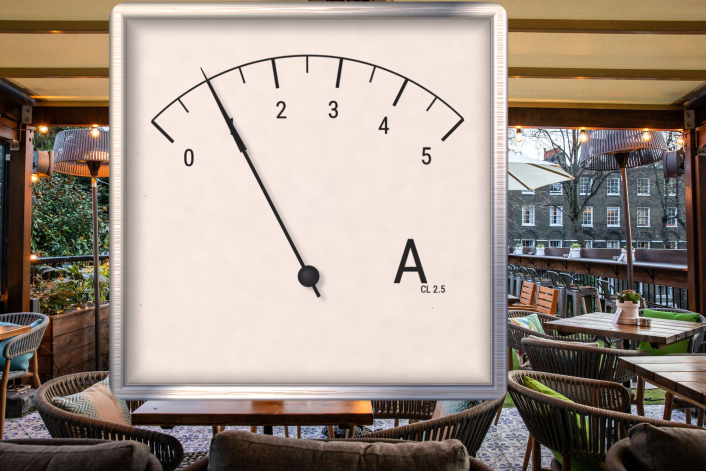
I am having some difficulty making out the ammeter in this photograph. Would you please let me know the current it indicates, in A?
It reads 1 A
